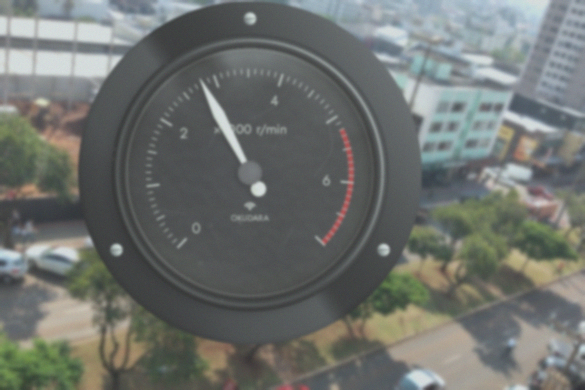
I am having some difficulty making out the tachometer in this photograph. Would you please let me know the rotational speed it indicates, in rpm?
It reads 2800 rpm
